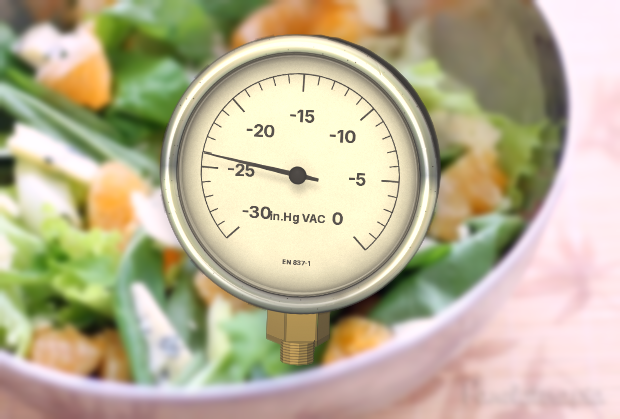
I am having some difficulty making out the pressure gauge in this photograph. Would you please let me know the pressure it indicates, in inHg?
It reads -24 inHg
